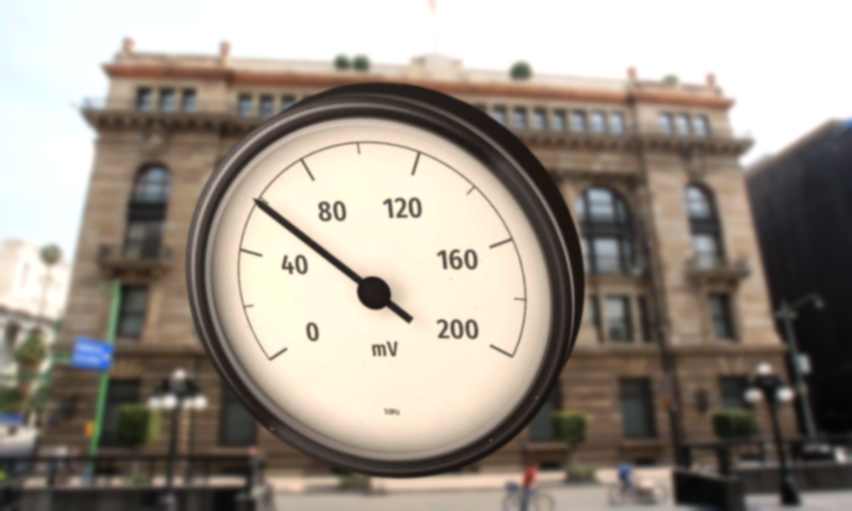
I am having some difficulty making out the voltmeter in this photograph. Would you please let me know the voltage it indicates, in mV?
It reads 60 mV
